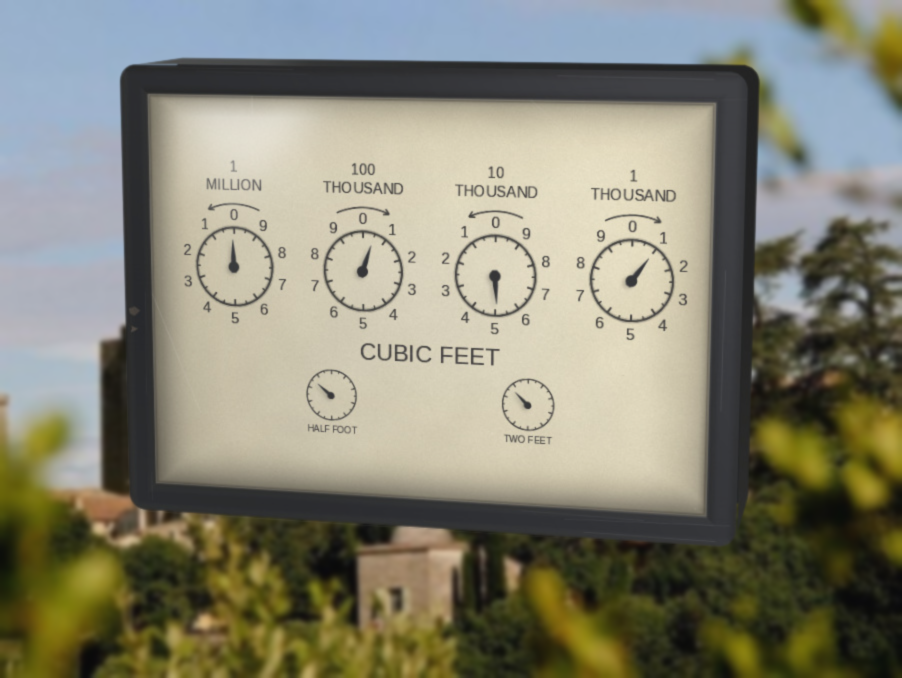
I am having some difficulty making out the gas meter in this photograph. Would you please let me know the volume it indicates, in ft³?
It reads 5100 ft³
